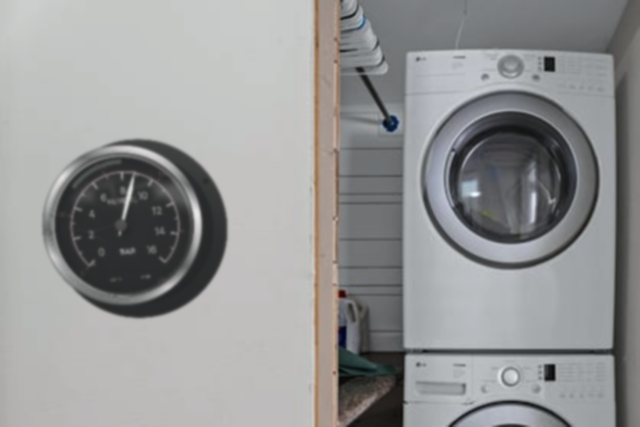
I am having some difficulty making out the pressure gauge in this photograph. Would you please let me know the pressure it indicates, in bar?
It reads 9 bar
